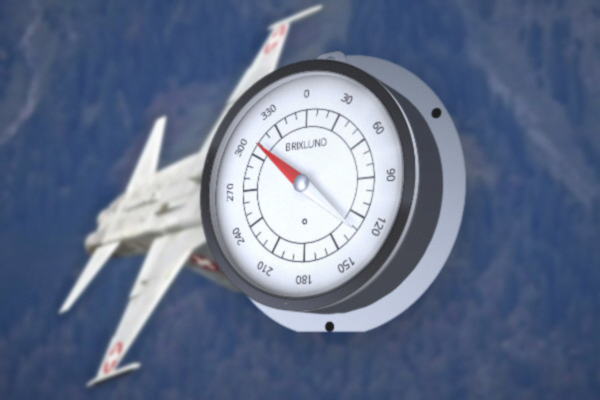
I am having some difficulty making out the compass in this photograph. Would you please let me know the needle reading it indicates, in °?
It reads 310 °
